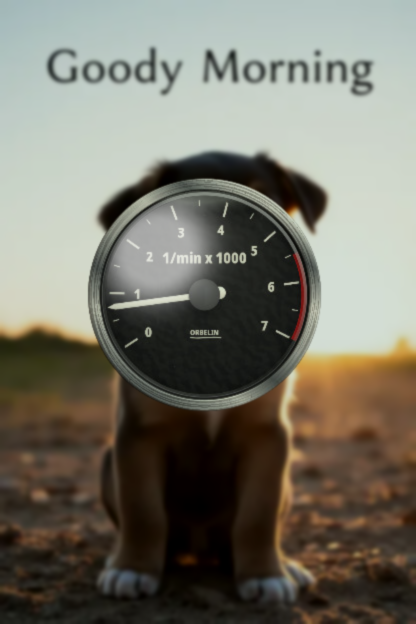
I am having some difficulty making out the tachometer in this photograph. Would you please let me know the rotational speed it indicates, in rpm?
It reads 750 rpm
